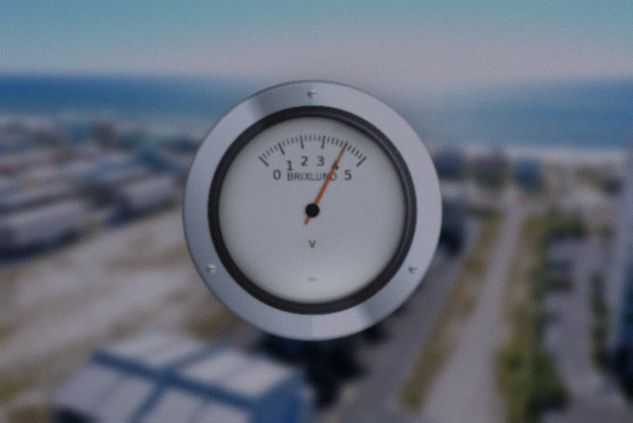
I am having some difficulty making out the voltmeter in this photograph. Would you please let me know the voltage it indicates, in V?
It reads 4 V
